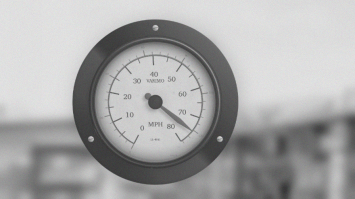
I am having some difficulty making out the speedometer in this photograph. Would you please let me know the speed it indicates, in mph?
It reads 75 mph
